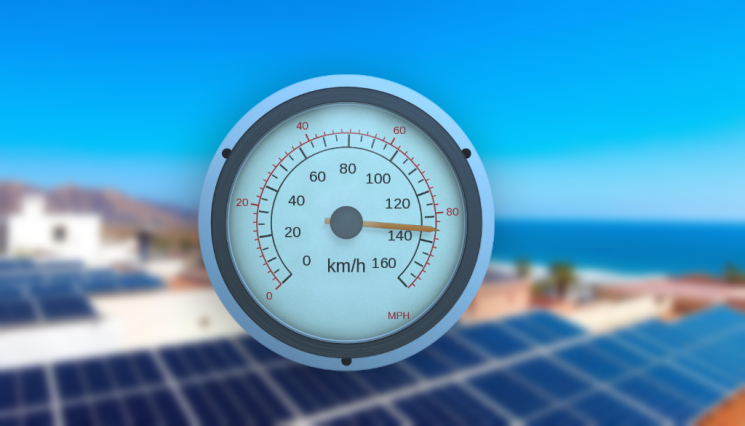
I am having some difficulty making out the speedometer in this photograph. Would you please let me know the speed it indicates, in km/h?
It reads 135 km/h
